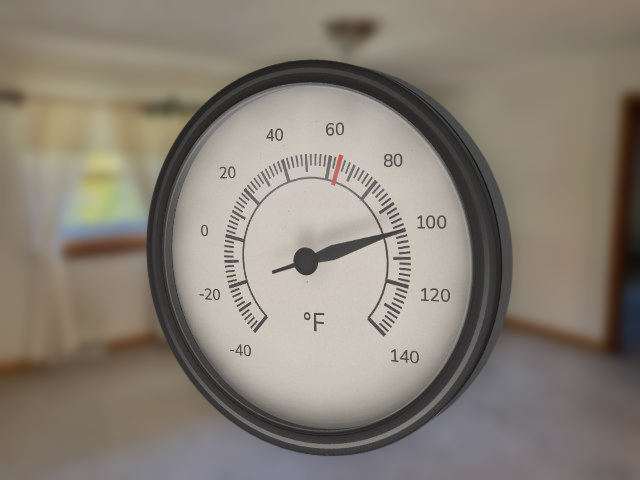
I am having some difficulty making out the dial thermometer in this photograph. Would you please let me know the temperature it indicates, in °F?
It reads 100 °F
